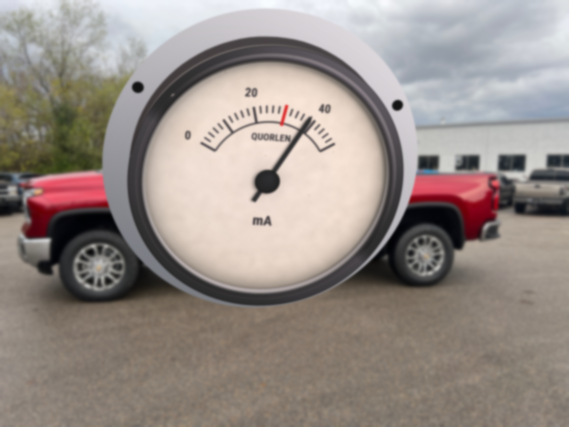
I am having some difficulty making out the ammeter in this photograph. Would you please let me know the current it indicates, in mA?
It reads 38 mA
